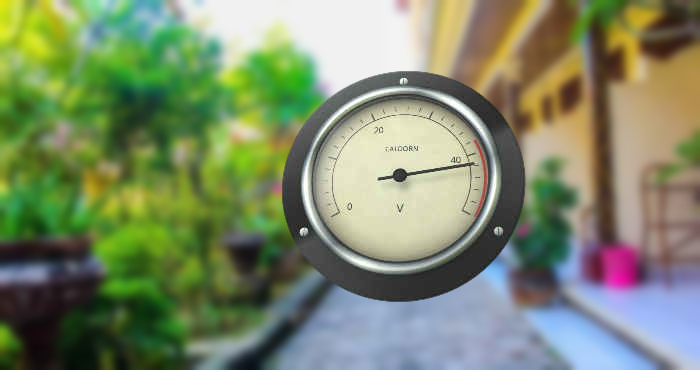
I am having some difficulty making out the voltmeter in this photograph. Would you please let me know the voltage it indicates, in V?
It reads 42 V
